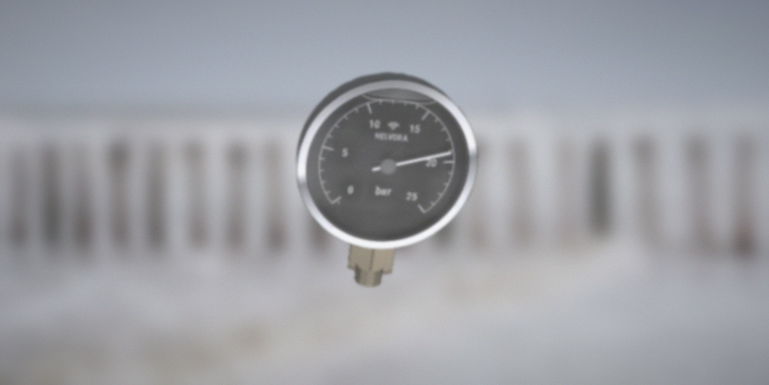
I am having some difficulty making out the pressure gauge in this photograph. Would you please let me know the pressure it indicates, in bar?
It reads 19 bar
